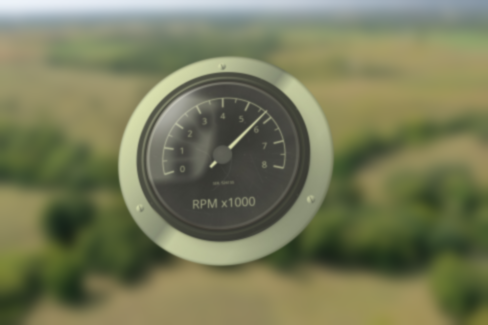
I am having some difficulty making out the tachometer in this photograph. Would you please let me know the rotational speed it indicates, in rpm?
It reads 5750 rpm
